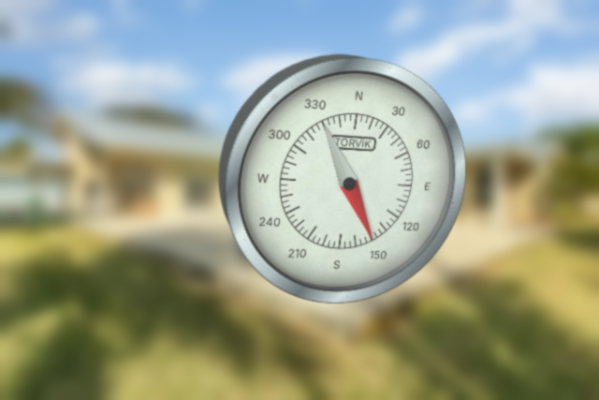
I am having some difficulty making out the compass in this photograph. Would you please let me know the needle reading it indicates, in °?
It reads 150 °
